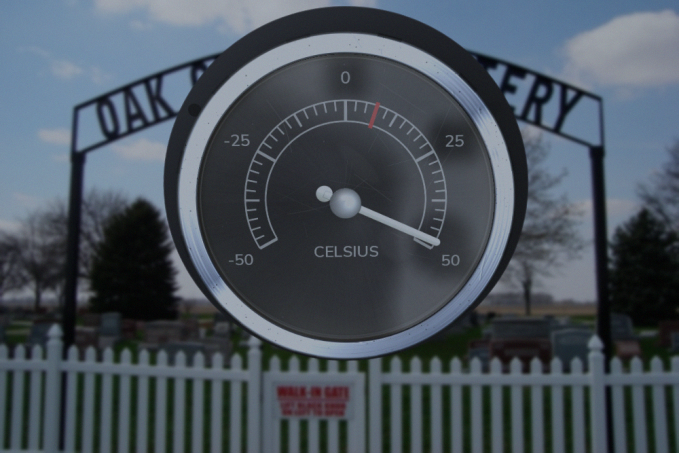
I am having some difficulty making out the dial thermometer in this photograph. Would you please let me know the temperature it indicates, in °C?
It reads 47.5 °C
